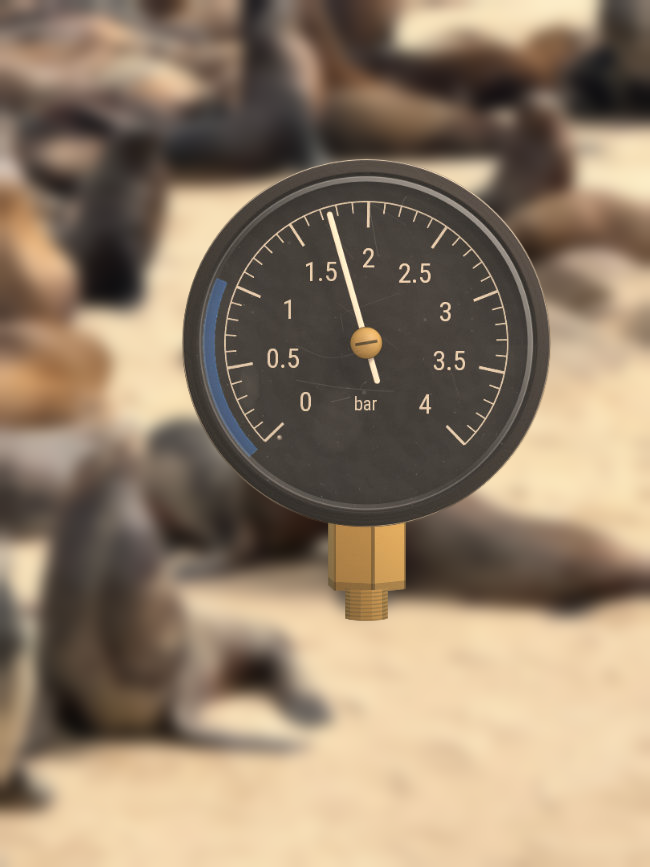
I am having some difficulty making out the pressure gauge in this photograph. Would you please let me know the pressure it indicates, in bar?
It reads 1.75 bar
